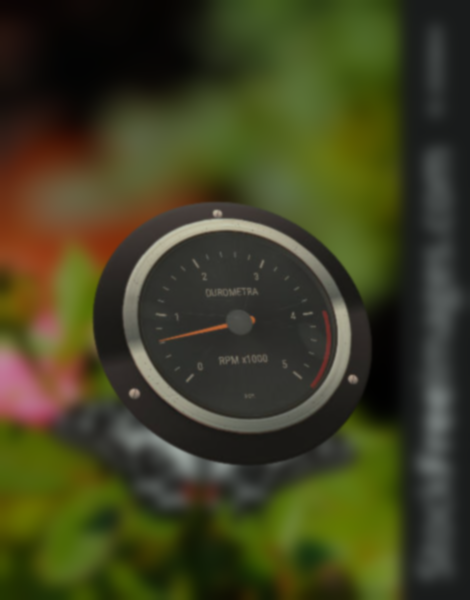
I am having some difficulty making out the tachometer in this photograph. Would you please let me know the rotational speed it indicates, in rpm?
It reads 600 rpm
